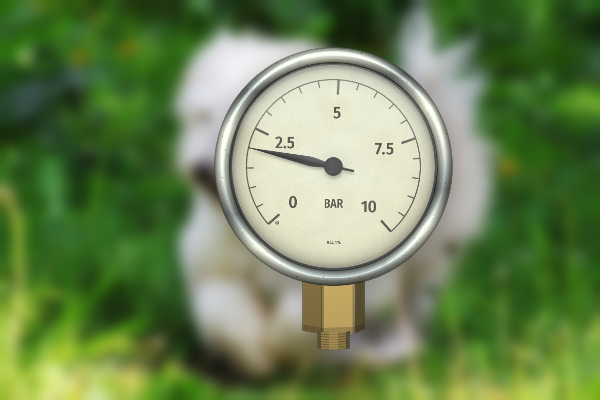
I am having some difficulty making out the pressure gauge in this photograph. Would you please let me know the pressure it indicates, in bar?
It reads 2 bar
